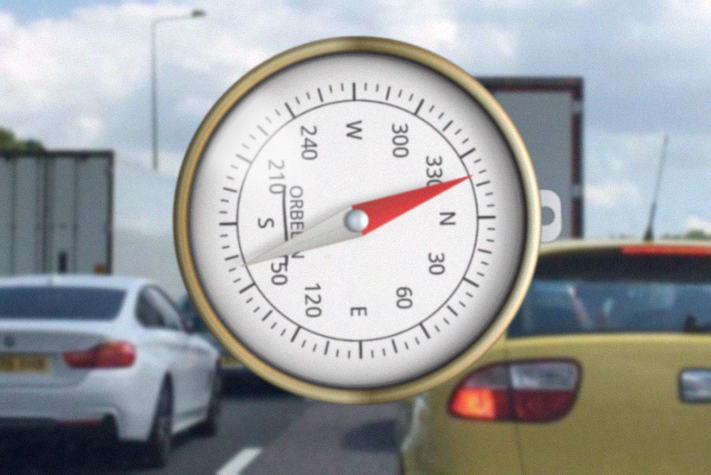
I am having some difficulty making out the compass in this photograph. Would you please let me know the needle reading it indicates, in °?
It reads 340 °
